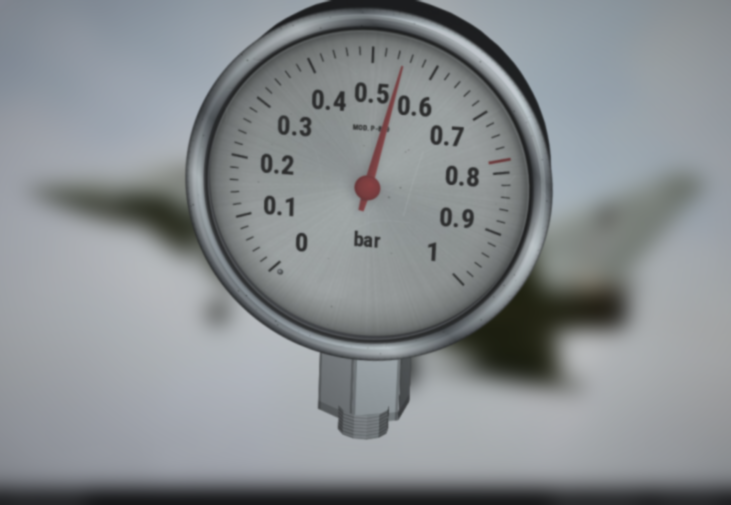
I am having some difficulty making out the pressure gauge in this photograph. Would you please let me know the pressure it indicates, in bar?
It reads 0.55 bar
